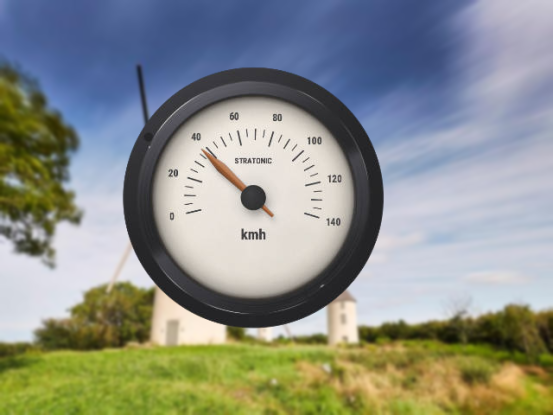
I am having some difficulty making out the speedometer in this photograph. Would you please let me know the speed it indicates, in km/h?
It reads 37.5 km/h
